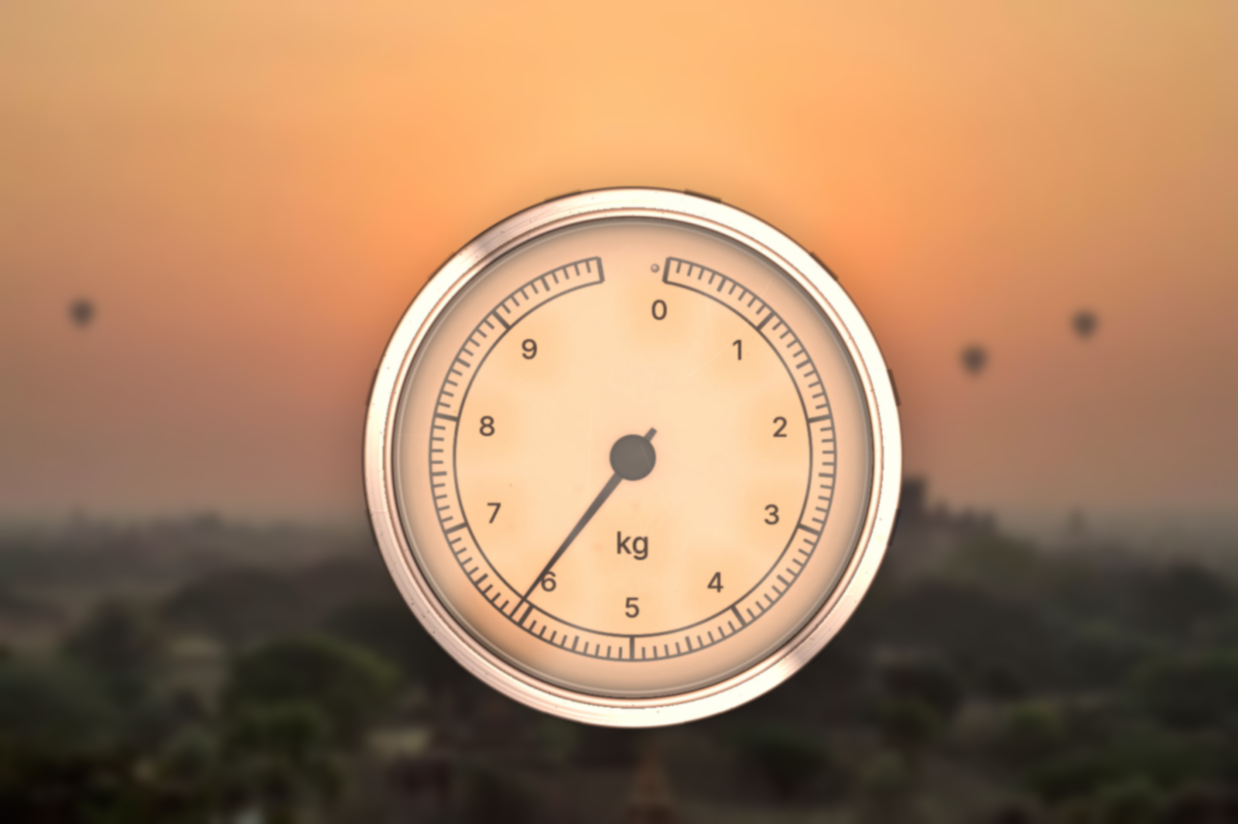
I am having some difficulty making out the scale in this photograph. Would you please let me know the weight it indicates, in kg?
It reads 6.1 kg
